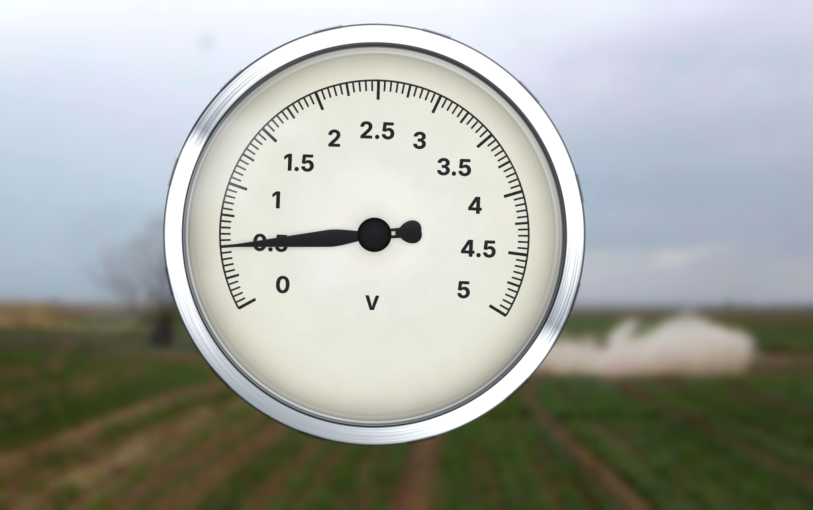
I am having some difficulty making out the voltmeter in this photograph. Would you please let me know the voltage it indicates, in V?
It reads 0.5 V
